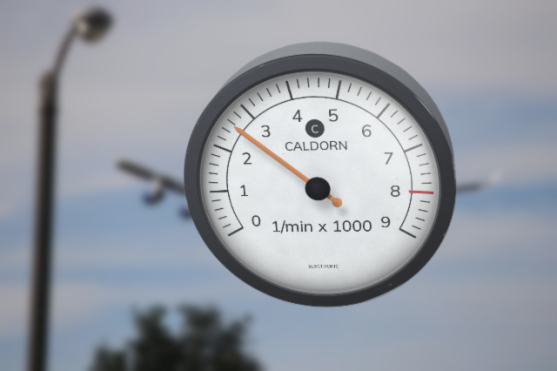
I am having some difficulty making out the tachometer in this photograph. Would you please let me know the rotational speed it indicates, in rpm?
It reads 2600 rpm
